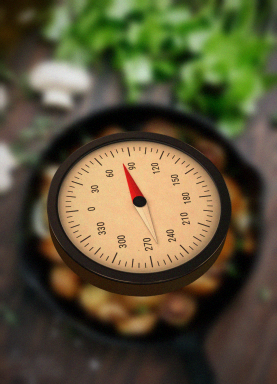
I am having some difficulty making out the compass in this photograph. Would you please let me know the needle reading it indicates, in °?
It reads 80 °
